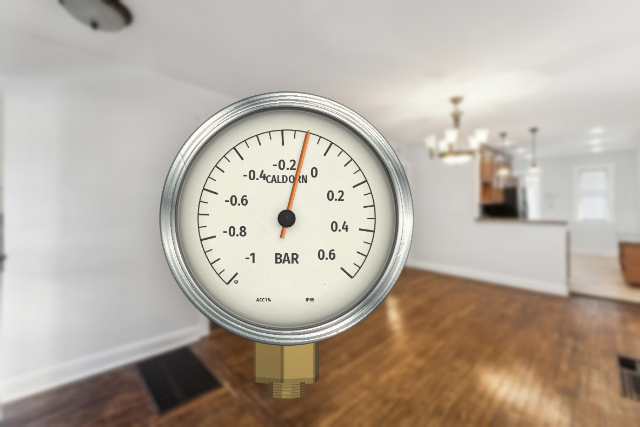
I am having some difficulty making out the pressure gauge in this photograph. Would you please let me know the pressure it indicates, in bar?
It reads -0.1 bar
